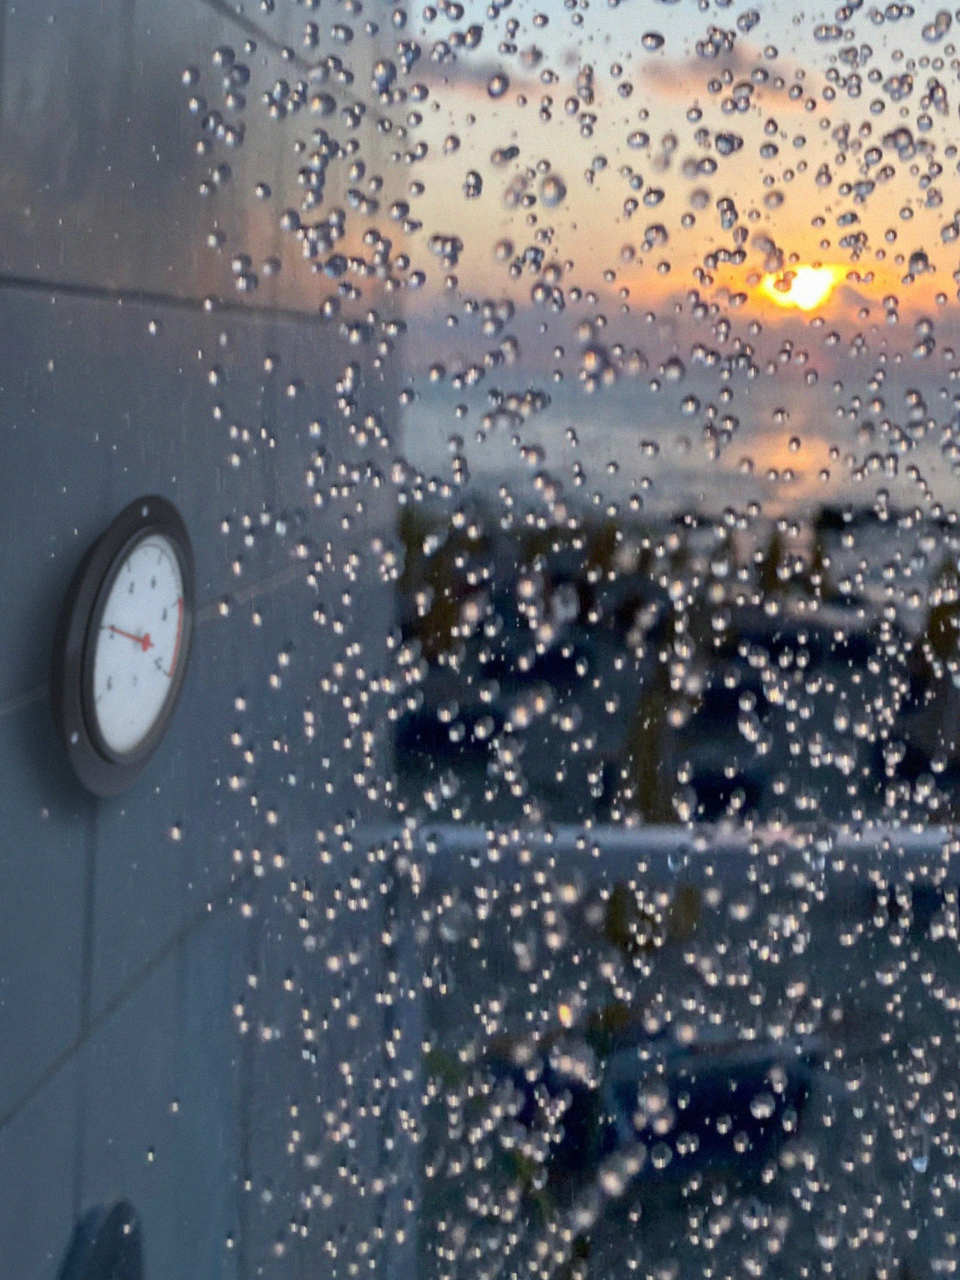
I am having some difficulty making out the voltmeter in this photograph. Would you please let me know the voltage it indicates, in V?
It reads 2 V
